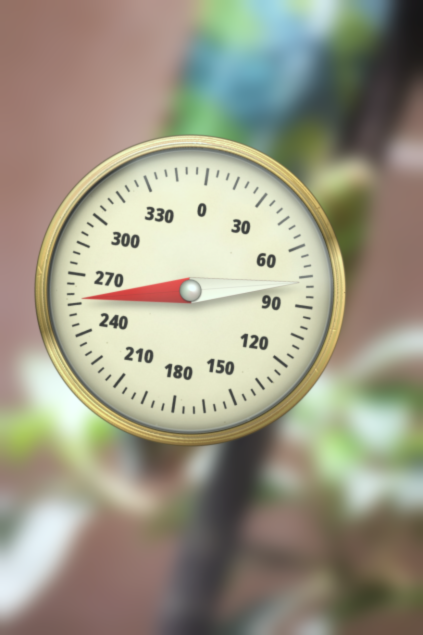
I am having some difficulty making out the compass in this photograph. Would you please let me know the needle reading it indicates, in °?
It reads 257.5 °
